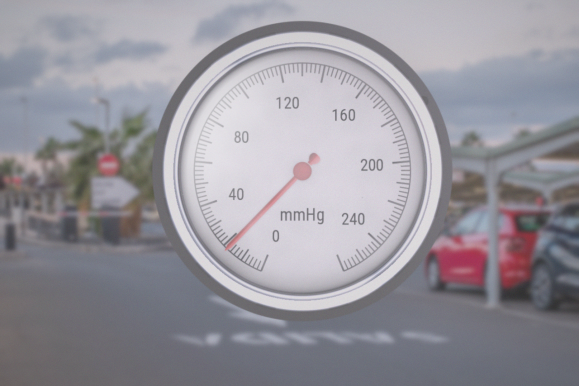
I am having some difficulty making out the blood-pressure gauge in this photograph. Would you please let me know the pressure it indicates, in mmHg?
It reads 18 mmHg
